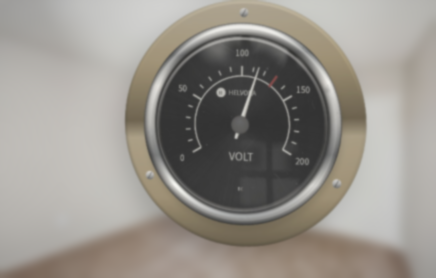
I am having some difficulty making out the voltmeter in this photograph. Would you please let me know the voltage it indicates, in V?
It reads 115 V
